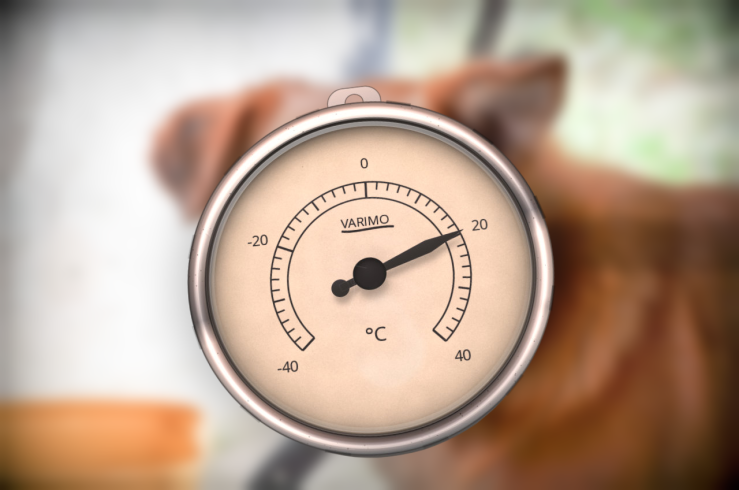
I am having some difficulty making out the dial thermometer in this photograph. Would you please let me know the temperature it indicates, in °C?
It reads 20 °C
